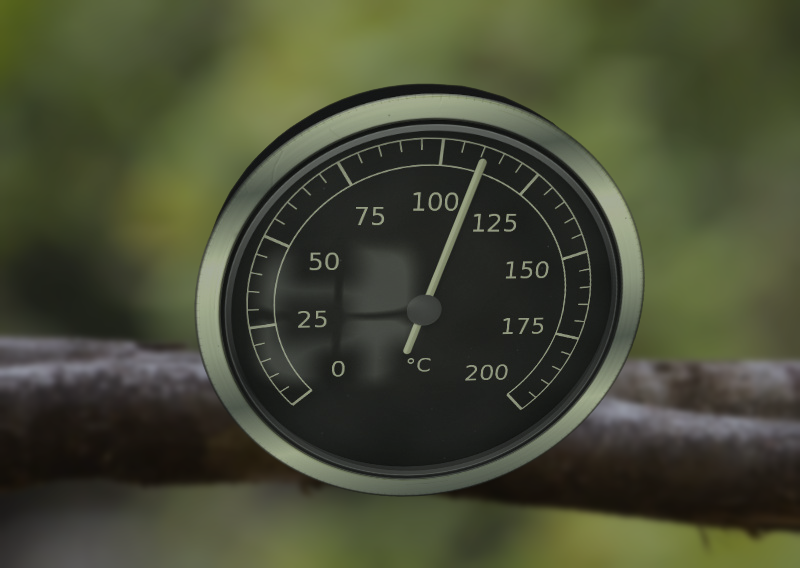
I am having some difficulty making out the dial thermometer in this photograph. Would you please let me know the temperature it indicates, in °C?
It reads 110 °C
